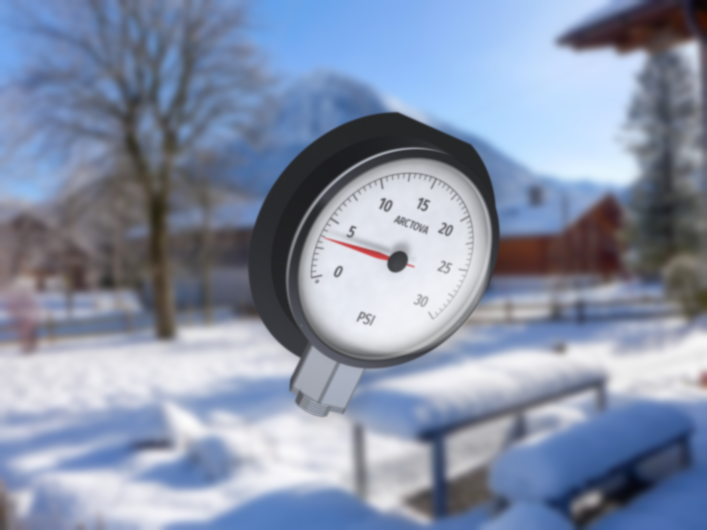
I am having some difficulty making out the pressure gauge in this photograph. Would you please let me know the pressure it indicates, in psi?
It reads 3.5 psi
